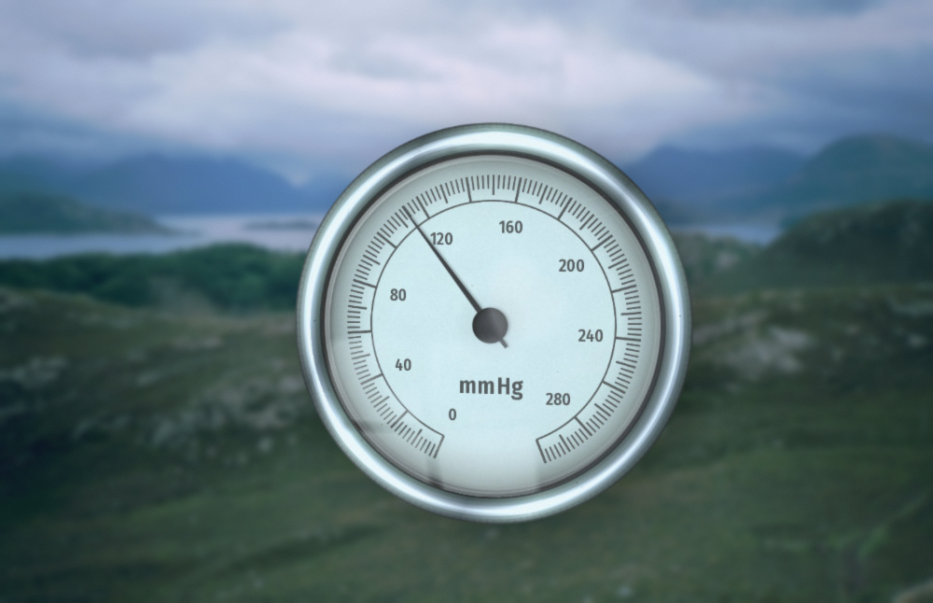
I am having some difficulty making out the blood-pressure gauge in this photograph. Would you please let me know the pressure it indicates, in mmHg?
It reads 114 mmHg
